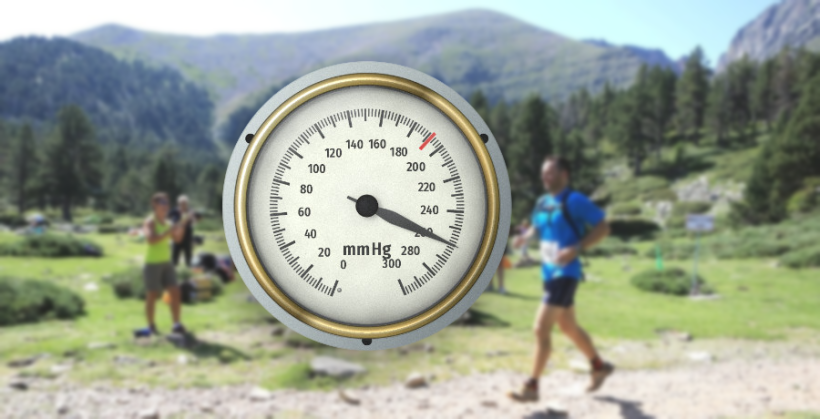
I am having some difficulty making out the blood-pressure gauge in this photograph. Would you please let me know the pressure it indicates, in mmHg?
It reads 260 mmHg
